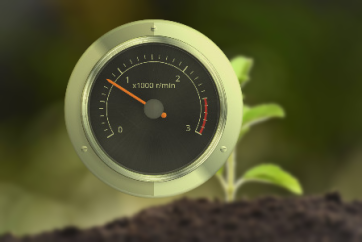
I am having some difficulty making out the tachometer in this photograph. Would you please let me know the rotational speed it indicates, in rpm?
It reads 800 rpm
